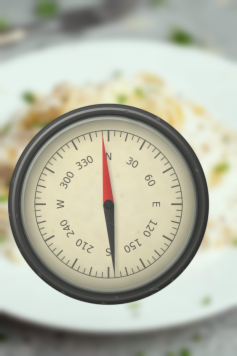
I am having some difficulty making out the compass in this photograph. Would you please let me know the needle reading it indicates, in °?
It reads 355 °
